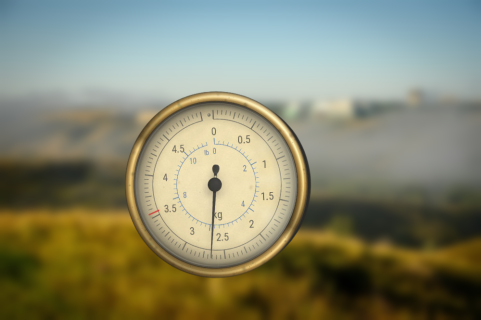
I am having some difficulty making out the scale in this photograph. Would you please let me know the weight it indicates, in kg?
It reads 2.65 kg
